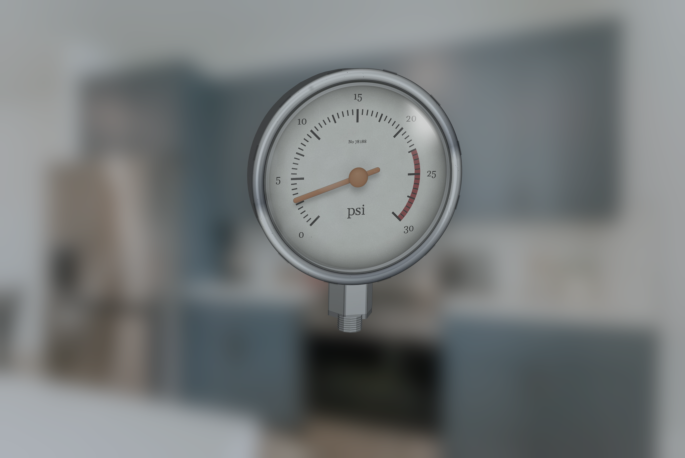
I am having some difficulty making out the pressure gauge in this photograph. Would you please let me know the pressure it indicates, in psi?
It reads 3 psi
